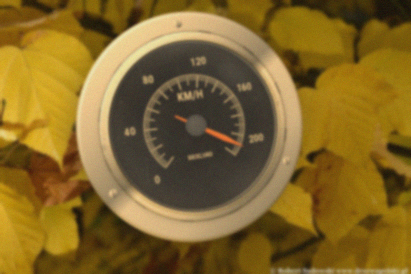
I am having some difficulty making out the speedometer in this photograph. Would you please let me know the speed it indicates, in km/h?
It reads 210 km/h
